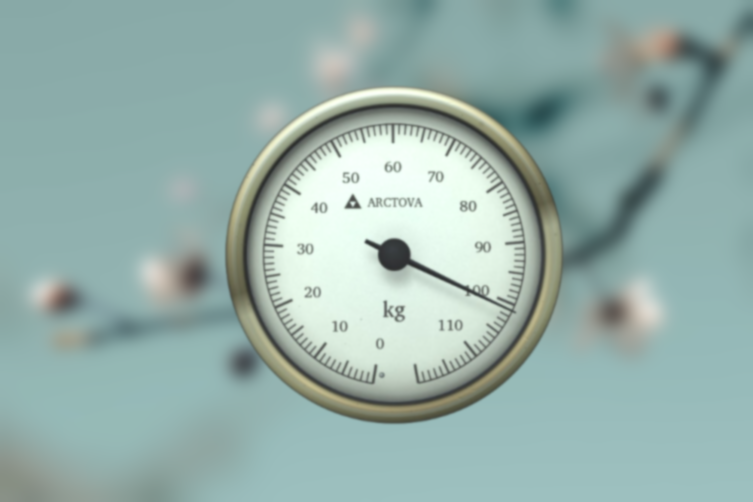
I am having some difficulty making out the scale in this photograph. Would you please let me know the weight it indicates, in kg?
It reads 101 kg
